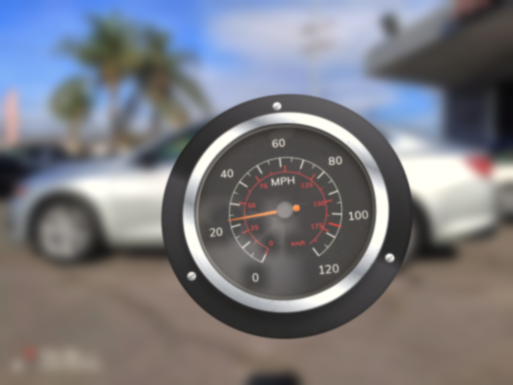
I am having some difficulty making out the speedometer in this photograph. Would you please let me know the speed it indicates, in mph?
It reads 22.5 mph
